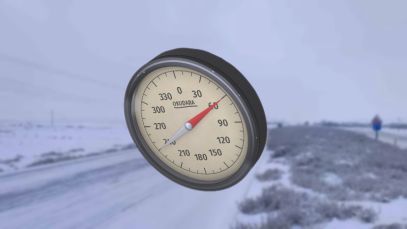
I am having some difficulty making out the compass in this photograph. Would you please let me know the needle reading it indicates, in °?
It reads 60 °
